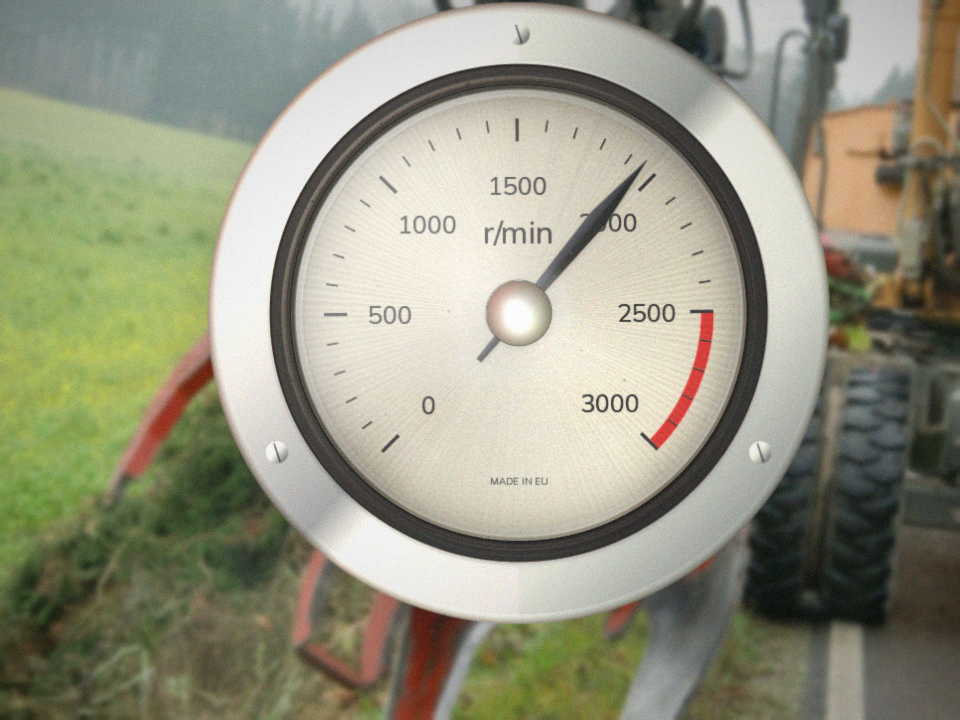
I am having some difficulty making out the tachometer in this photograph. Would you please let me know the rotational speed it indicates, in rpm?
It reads 1950 rpm
